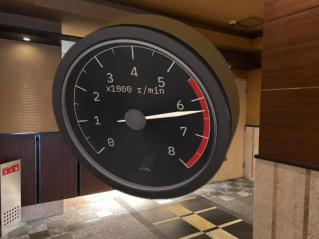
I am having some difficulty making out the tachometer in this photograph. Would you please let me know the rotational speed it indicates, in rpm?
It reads 6250 rpm
